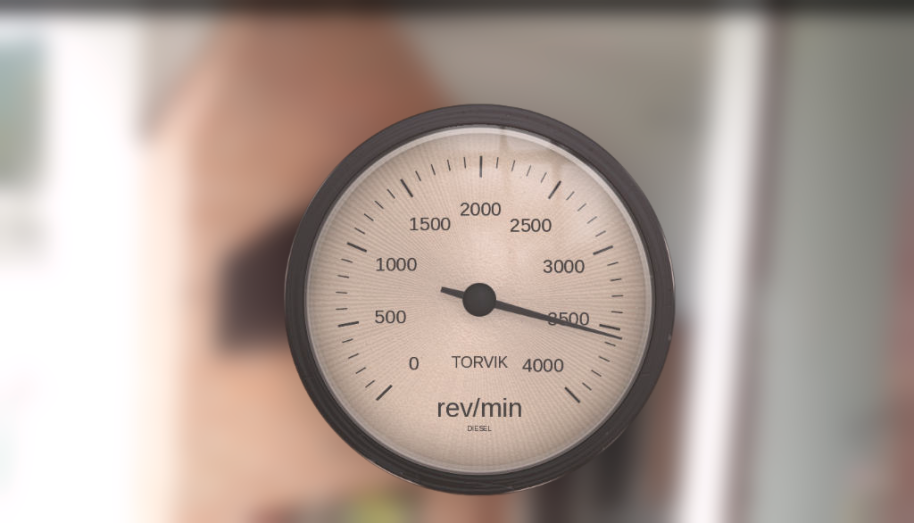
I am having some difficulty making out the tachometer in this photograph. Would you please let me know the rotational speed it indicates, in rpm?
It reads 3550 rpm
